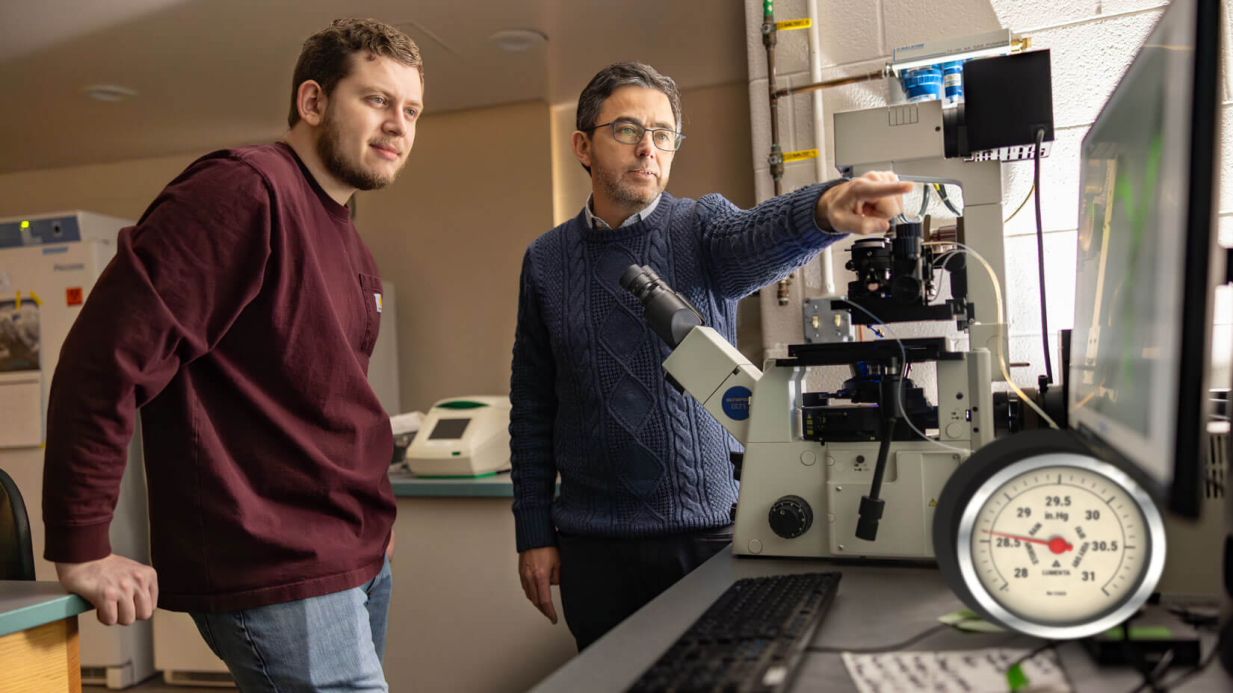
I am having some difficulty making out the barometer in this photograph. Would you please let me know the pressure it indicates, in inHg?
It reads 28.6 inHg
